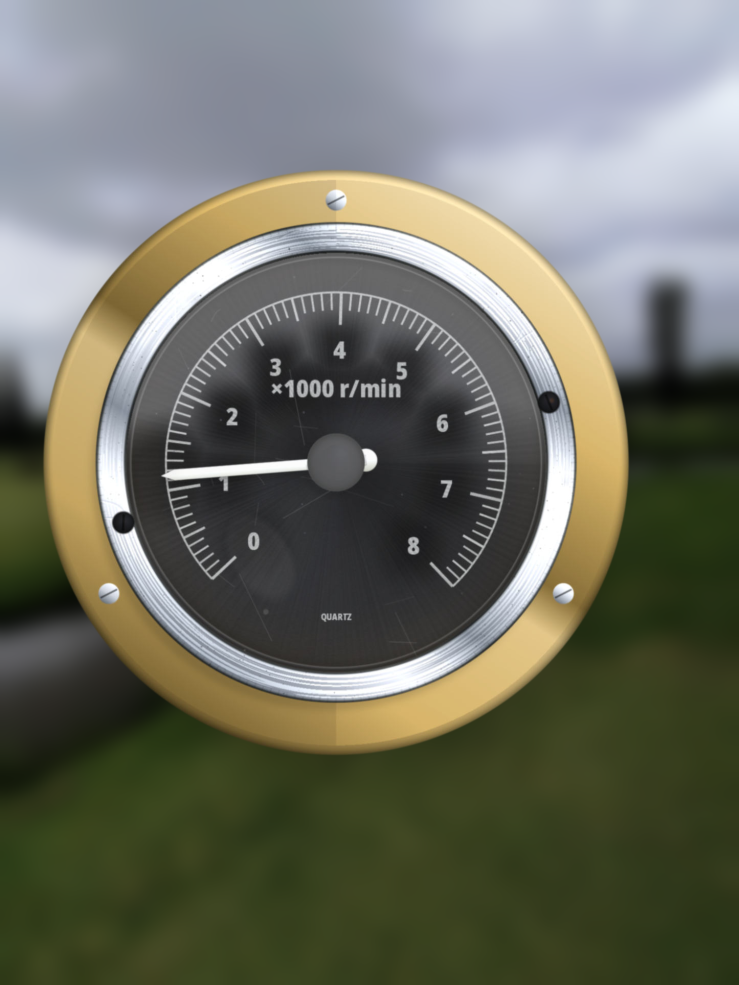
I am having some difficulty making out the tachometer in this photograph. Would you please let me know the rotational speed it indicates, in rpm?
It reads 1150 rpm
